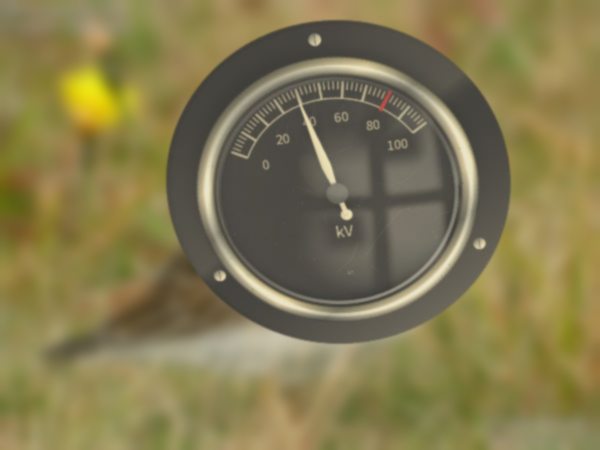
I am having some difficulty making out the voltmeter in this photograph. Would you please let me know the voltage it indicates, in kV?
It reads 40 kV
